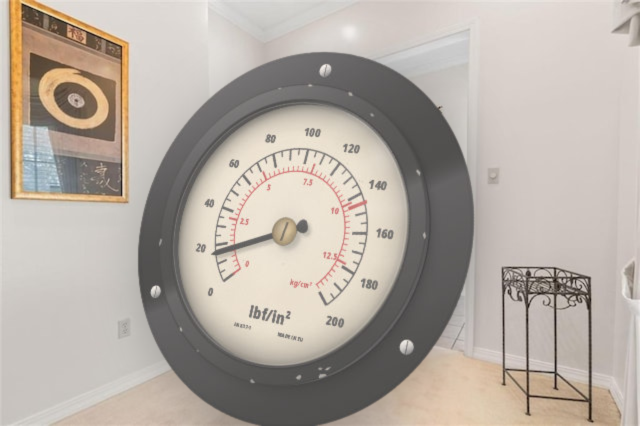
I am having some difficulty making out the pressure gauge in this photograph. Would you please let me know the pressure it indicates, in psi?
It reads 15 psi
